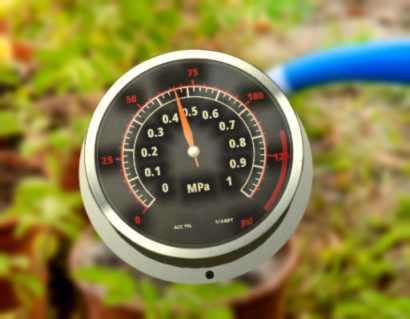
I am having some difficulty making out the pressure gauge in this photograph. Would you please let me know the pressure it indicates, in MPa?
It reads 0.46 MPa
